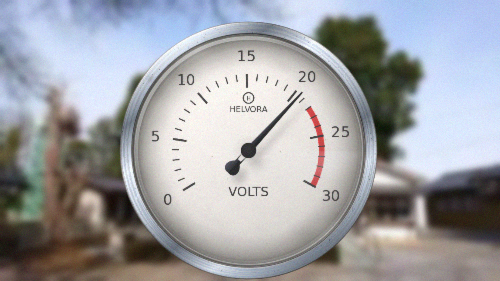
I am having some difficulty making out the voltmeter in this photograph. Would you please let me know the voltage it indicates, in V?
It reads 20.5 V
